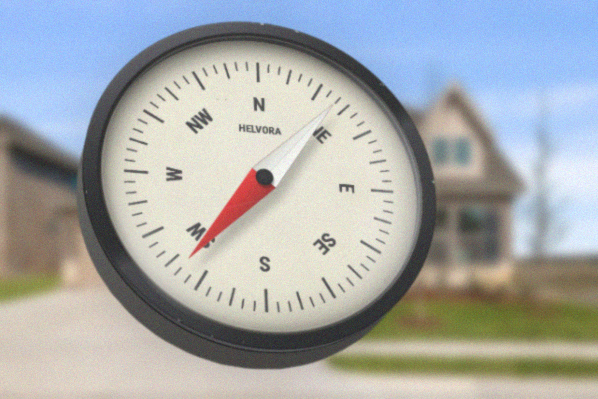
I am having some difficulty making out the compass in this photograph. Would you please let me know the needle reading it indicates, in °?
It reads 220 °
